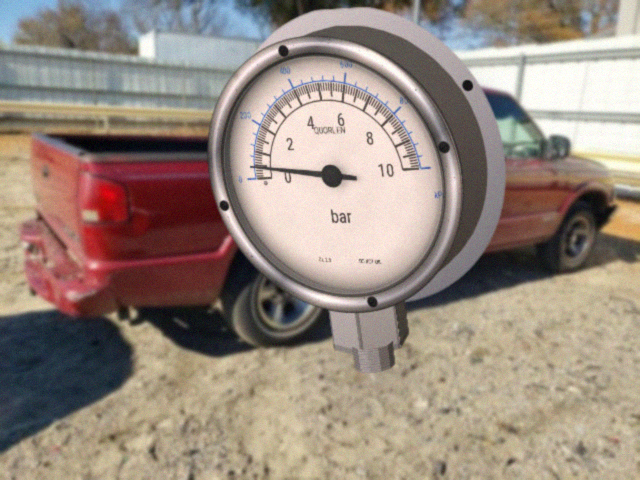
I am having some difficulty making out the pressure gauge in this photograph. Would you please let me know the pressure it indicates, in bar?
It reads 0.5 bar
